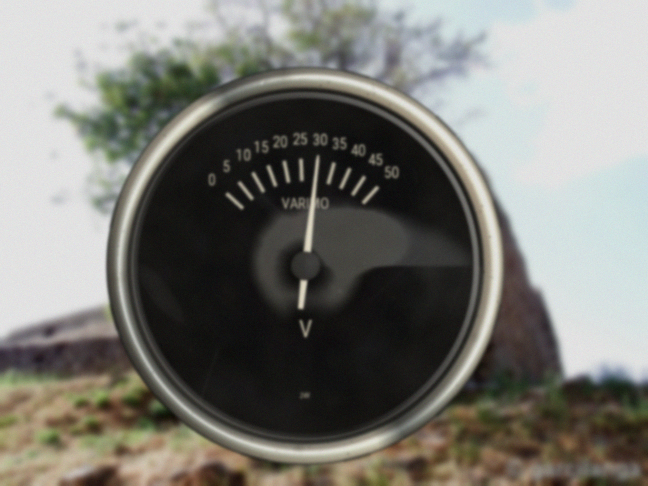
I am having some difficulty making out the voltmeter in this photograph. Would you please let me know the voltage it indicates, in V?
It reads 30 V
